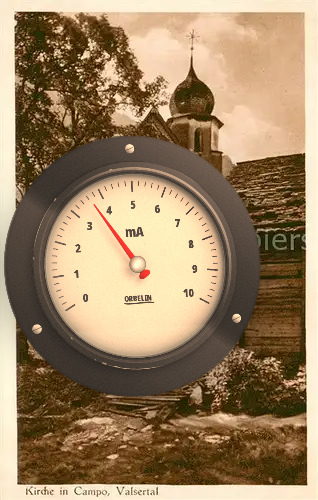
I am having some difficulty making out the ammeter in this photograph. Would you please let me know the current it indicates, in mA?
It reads 3.6 mA
